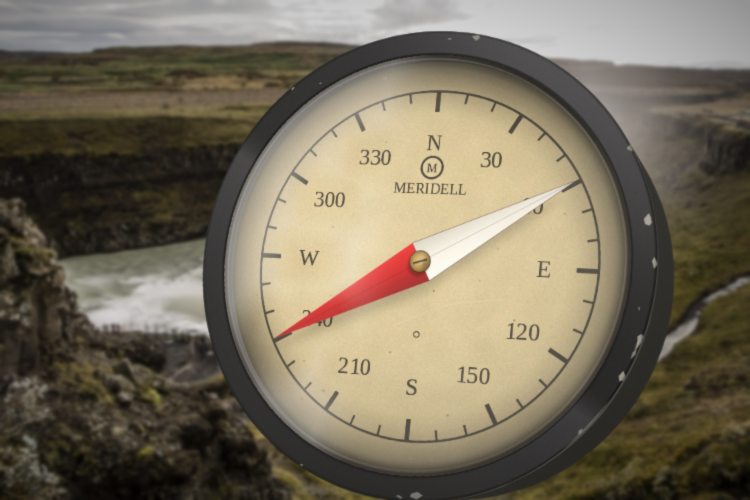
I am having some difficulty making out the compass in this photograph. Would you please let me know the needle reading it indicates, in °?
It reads 240 °
